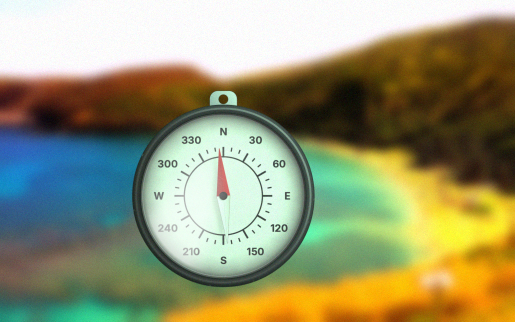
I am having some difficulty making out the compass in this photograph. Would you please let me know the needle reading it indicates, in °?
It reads 355 °
